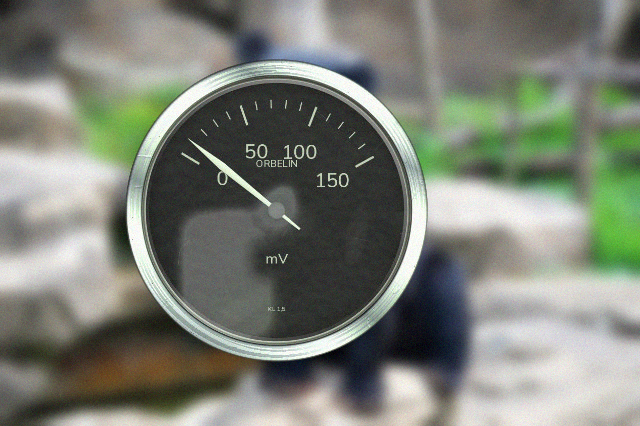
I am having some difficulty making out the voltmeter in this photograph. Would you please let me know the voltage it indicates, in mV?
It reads 10 mV
